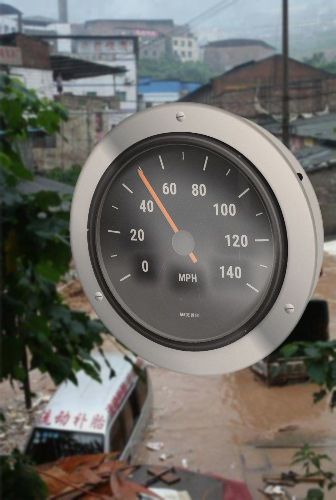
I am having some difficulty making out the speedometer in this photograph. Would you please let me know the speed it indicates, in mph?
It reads 50 mph
